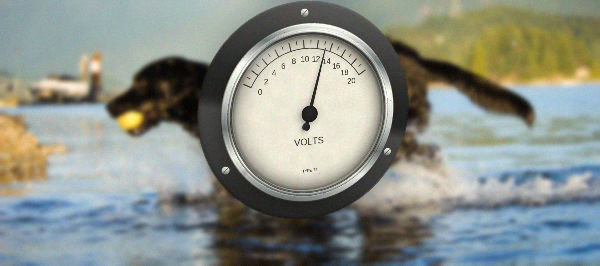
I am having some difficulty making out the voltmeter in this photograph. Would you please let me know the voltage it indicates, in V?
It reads 13 V
